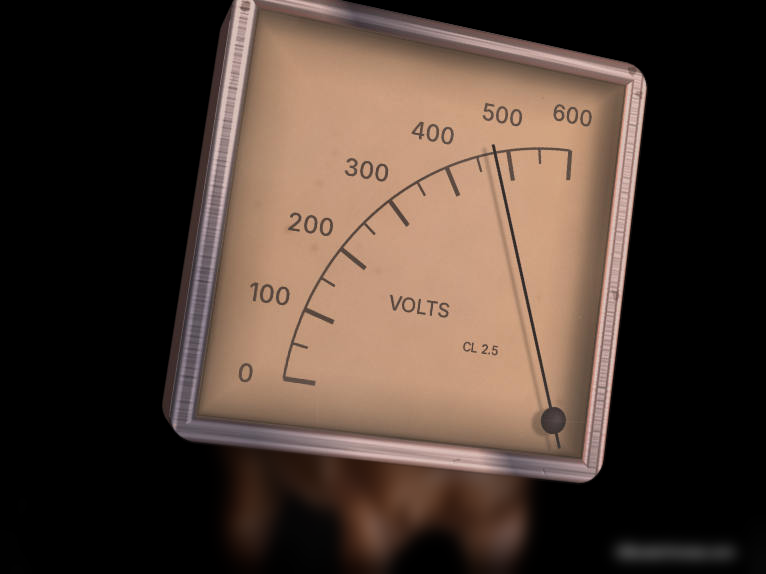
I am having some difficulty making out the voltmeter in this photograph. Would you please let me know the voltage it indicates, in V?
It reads 475 V
